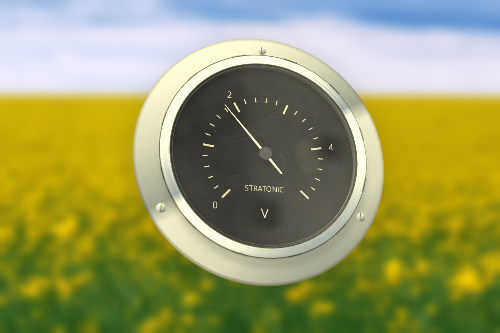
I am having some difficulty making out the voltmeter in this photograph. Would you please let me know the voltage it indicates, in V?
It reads 1.8 V
